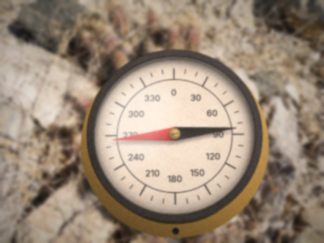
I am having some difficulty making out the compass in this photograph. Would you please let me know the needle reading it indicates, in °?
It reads 265 °
